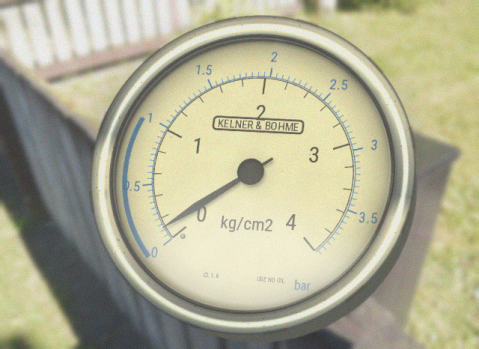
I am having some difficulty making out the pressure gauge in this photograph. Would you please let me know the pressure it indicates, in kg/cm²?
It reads 0.1 kg/cm²
